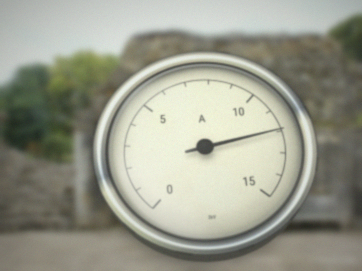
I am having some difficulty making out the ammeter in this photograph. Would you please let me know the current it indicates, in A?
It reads 12 A
